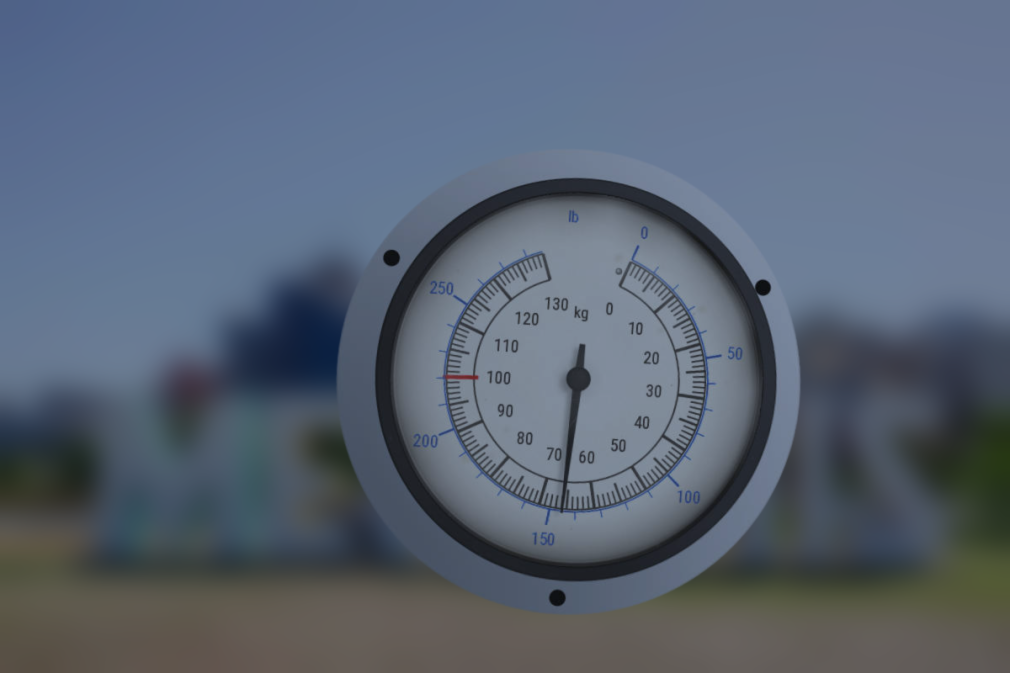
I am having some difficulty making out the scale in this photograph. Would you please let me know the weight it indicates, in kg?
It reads 66 kg
